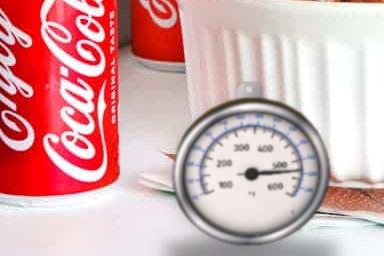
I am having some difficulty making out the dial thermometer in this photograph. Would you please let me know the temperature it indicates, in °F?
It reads 525 °F
